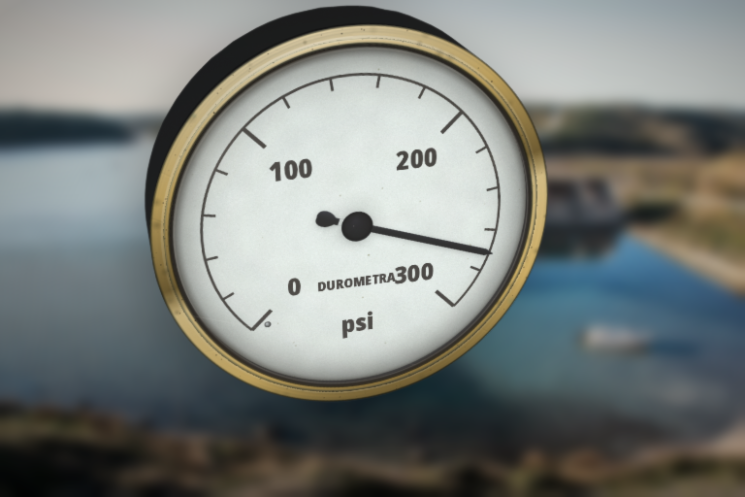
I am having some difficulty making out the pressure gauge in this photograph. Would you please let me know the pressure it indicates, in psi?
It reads 270 psi
